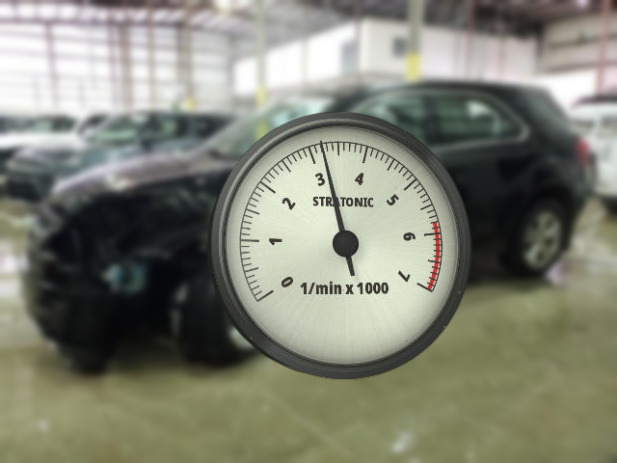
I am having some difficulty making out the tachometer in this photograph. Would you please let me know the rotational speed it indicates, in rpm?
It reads 3200 rpm
